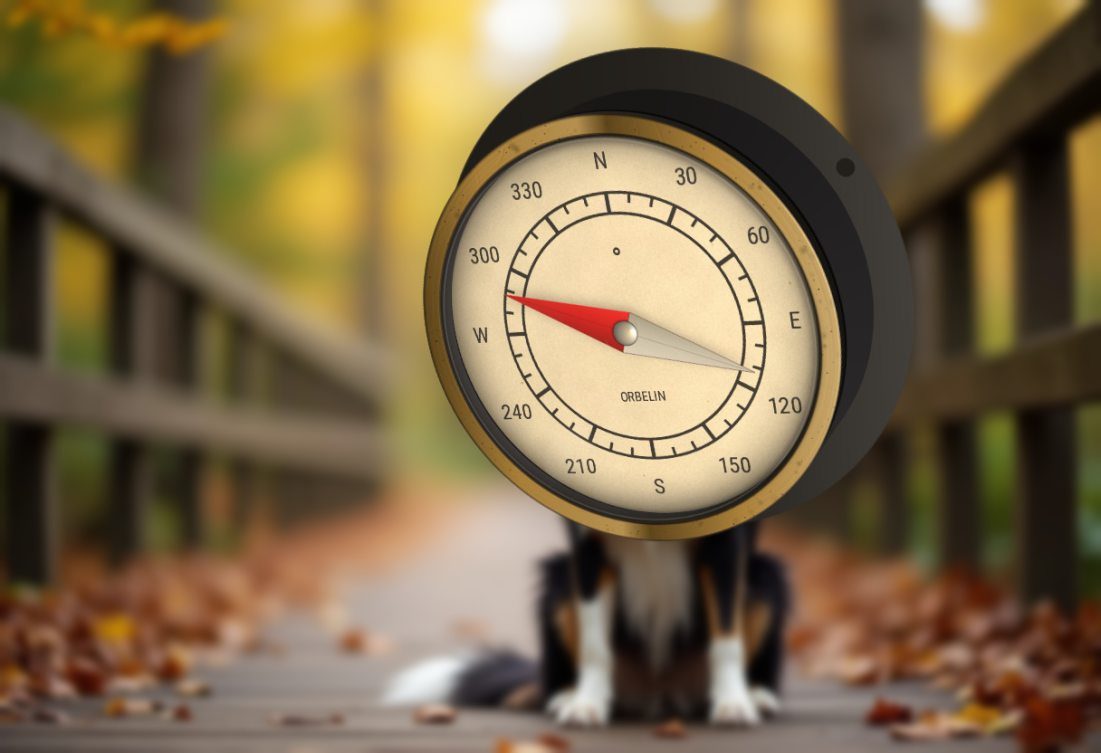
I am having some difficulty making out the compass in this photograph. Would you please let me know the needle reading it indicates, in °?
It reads 290 °
